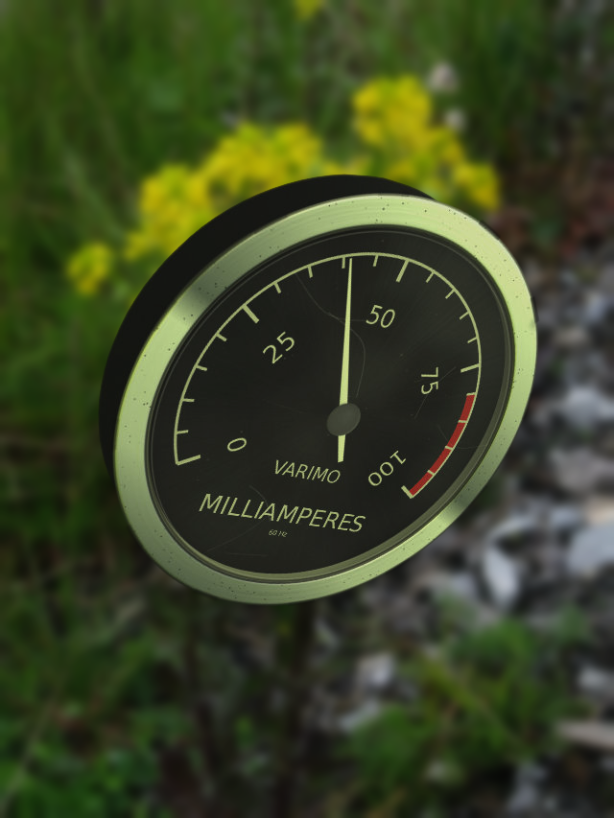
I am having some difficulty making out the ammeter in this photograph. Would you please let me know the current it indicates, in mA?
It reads 40 mA
